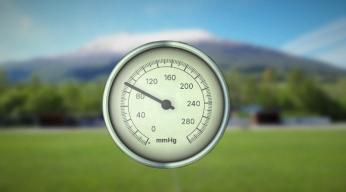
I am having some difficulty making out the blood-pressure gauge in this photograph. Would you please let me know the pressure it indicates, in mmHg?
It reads 90 mmHg
